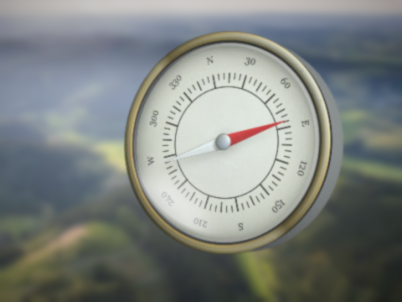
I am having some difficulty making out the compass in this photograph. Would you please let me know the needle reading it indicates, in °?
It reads 85 °
